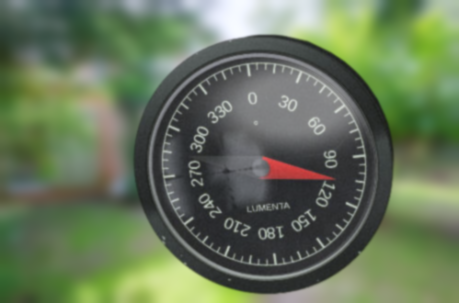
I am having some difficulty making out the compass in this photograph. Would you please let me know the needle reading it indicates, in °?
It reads 105 °
